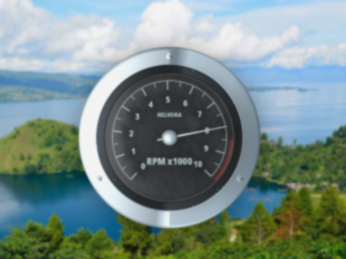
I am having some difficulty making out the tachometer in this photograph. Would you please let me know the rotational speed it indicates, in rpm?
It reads 8000 rpm
